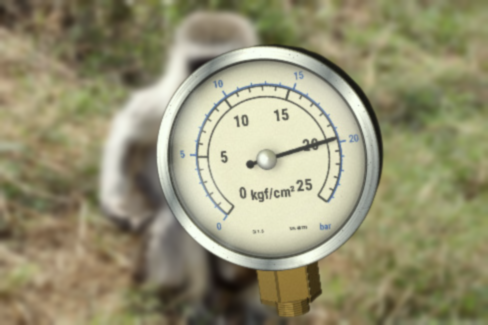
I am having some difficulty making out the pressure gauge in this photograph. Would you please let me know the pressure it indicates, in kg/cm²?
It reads 20 kg/cm²
